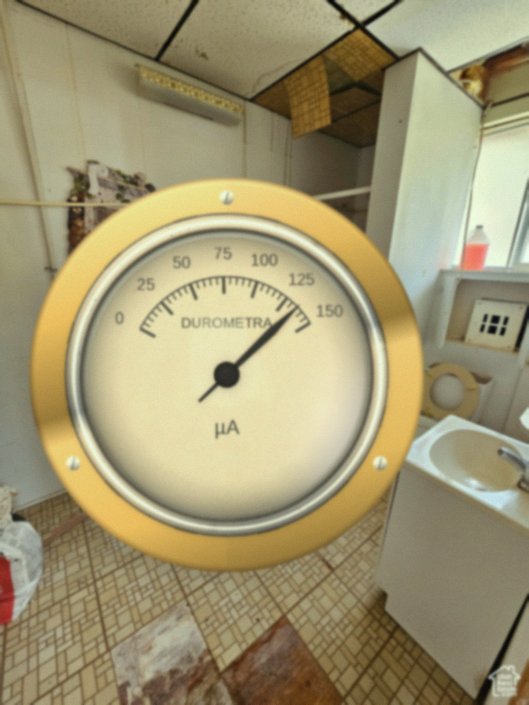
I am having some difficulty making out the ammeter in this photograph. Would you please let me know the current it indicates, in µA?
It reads 135 µA
